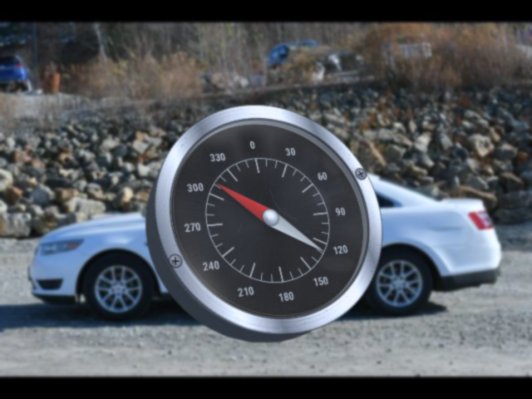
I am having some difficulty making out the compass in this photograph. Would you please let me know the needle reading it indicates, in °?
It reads 310 °
